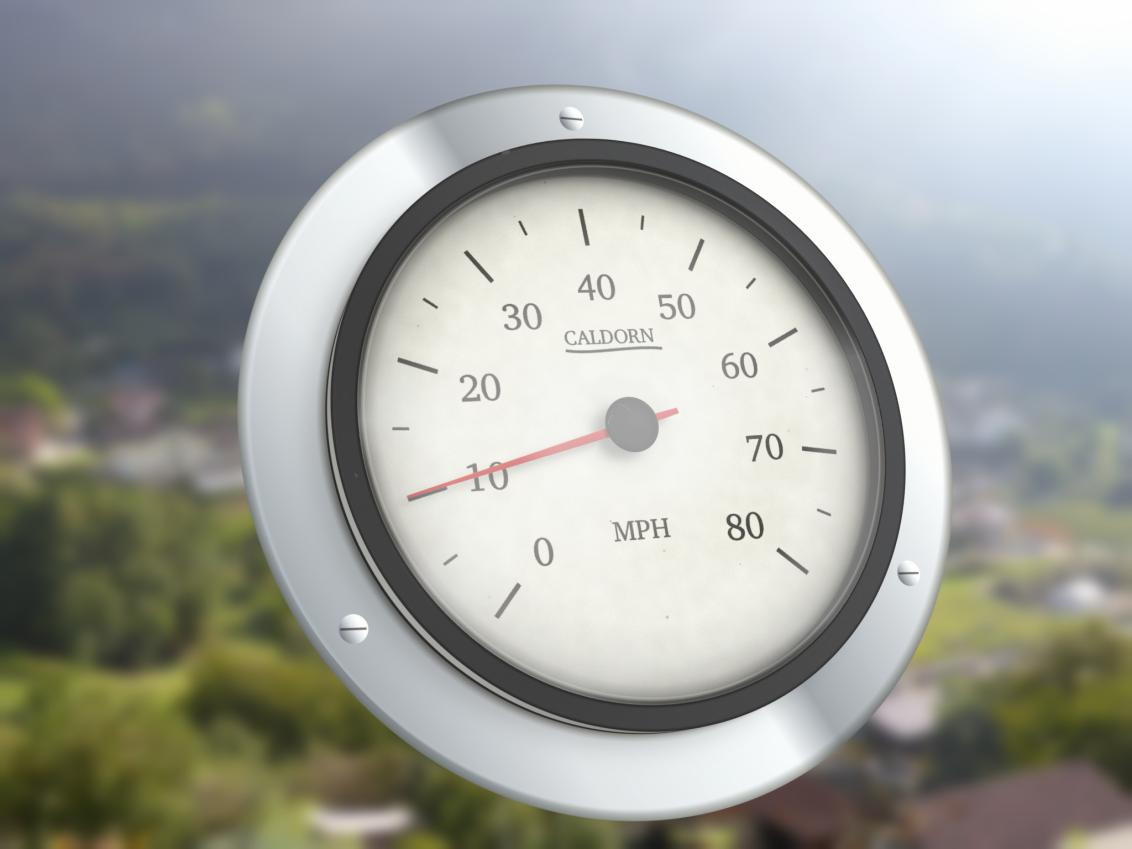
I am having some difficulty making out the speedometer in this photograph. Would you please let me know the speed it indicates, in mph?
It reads 10 mph
